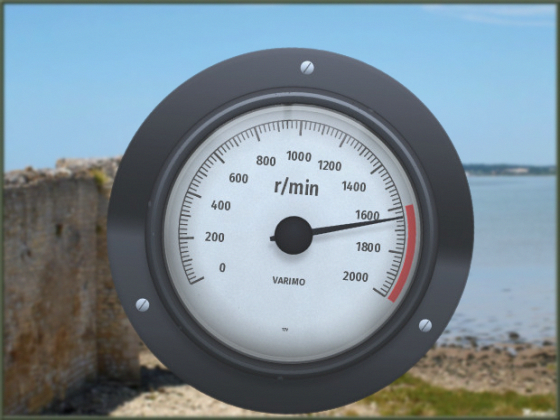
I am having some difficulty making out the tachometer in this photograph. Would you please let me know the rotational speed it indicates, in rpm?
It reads 1640 rpm
